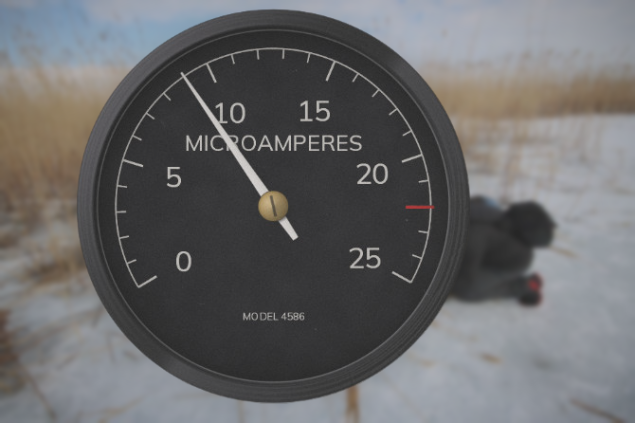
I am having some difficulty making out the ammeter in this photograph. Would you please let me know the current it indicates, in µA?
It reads 9 µA
